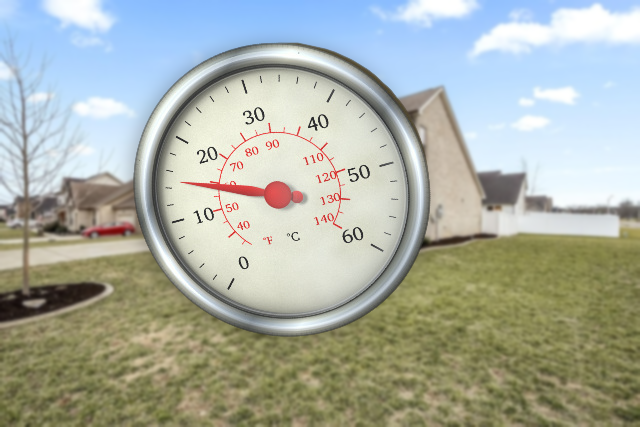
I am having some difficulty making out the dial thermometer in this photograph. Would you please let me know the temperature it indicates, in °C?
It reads 15 °C
